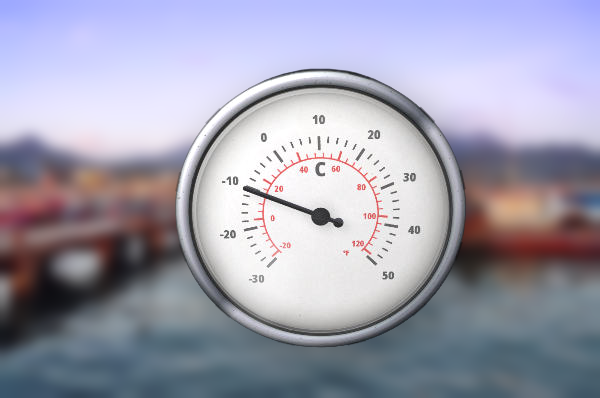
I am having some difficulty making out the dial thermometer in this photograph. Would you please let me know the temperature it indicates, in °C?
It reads -10 °C
